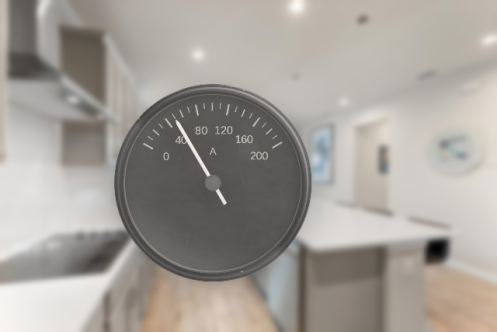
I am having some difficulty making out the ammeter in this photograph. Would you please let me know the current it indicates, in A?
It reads 50 A
